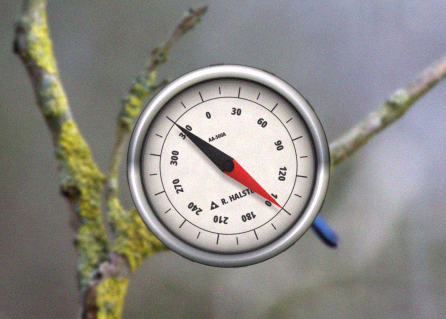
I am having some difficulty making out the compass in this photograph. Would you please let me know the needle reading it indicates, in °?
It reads 150 °
